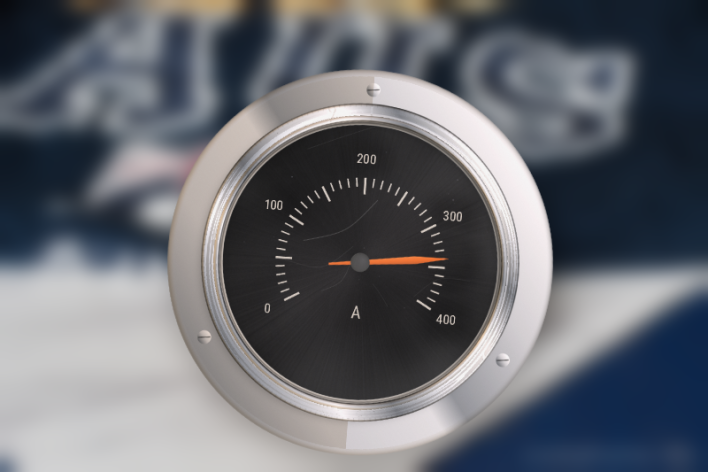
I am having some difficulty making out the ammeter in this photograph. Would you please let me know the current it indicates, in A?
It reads 340 A
